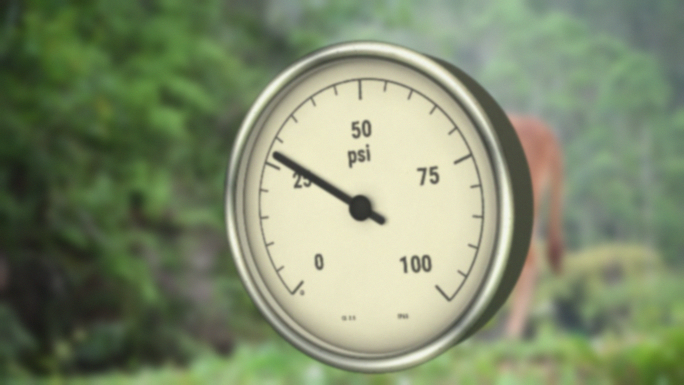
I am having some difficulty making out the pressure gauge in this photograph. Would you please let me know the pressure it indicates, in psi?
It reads 27.5 psi
